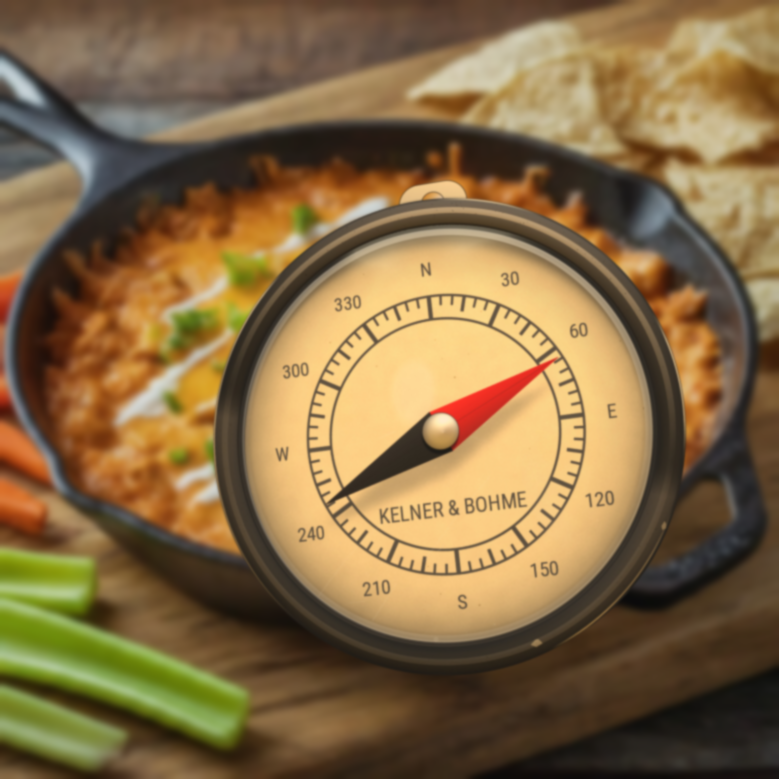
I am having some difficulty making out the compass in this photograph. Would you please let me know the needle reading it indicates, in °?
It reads 65 °
